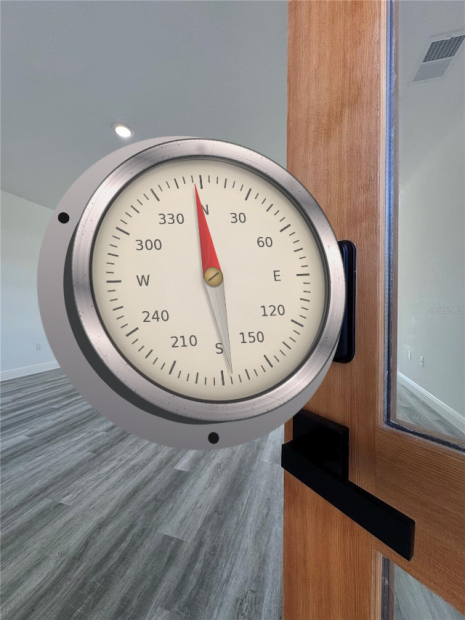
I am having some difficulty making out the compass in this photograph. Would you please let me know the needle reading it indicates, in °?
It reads 355 °
